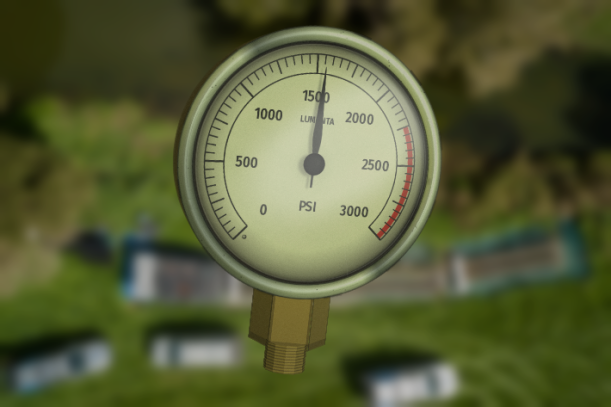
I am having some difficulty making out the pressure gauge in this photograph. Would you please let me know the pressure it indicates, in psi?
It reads 1550 psi
